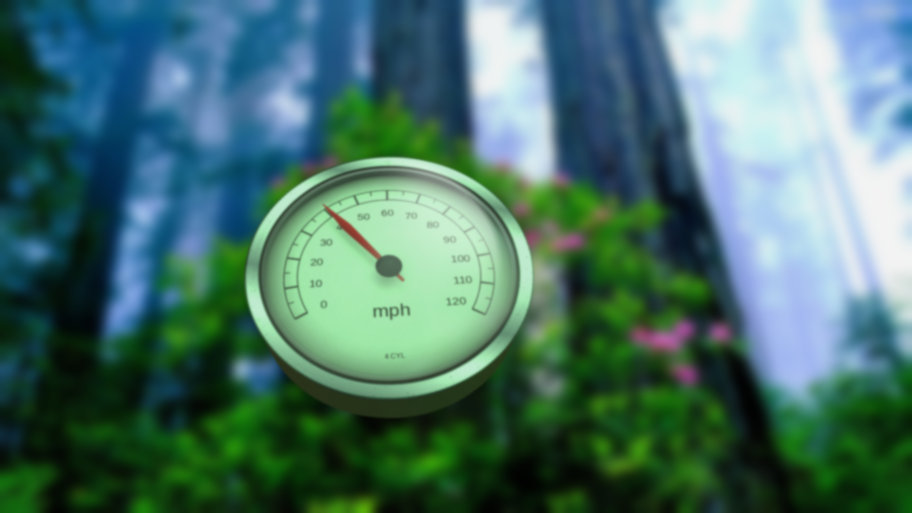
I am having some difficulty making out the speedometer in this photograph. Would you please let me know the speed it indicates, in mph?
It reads 40 mph
